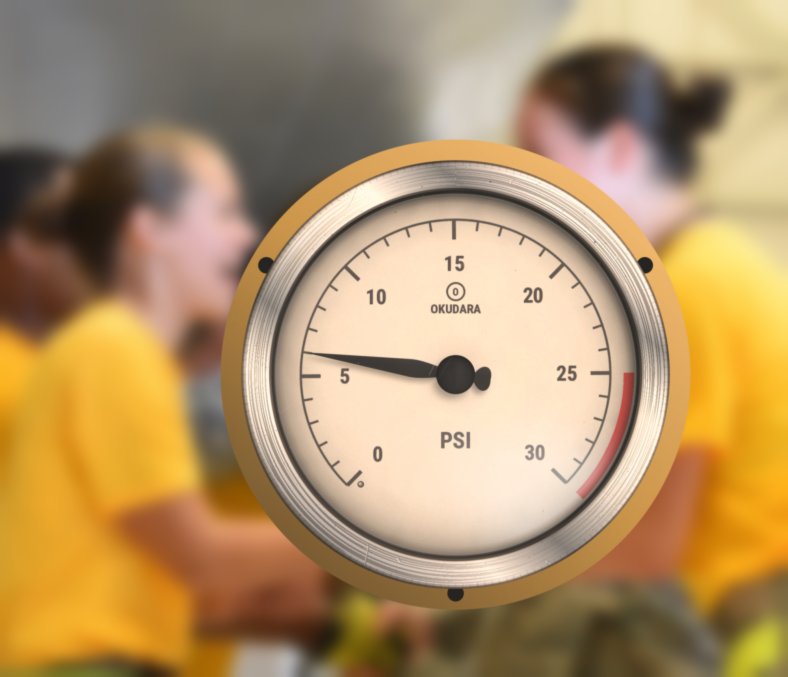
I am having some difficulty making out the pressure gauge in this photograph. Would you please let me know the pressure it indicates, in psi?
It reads 6 psi
